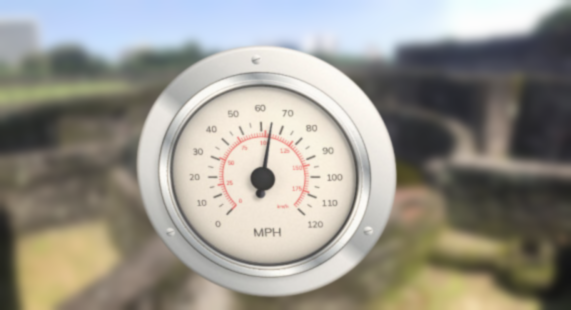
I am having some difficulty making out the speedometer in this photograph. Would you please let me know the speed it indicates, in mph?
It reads 65 mph
